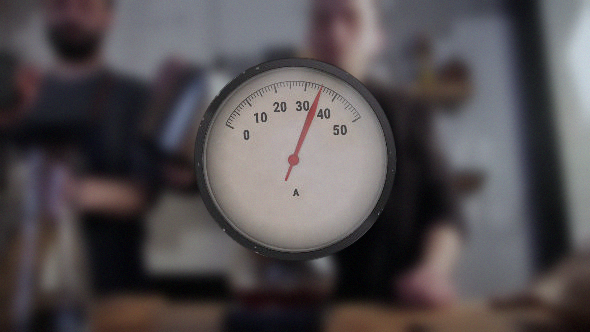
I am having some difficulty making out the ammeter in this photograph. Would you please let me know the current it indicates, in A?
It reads 35 A
